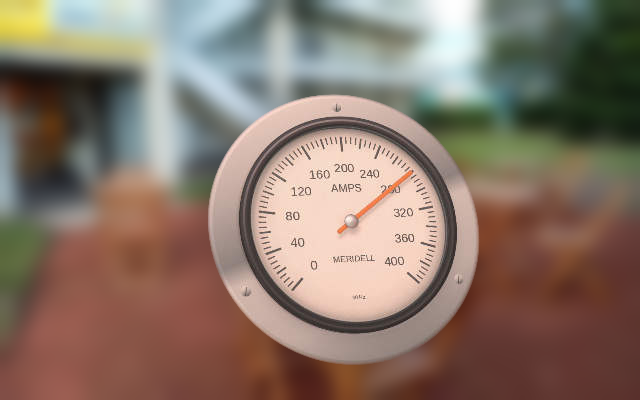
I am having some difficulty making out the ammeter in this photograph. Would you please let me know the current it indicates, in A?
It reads 280 A
